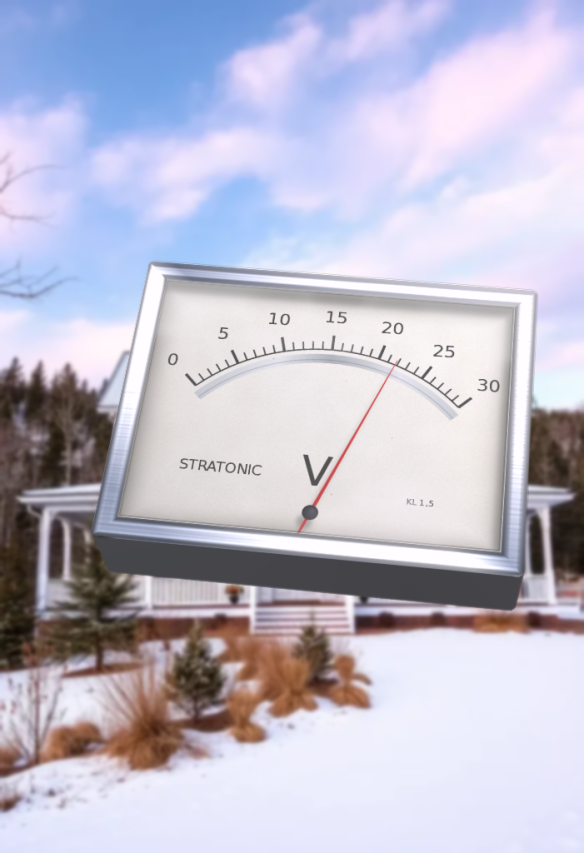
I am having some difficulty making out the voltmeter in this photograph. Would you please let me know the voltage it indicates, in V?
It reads 22 V
